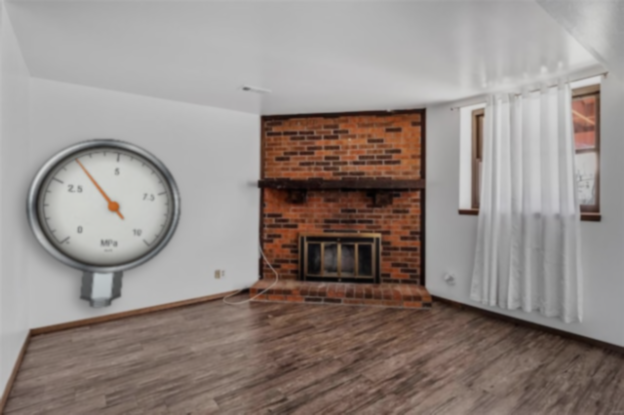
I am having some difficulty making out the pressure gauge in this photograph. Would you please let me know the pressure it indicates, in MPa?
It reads 3.5 MPa
